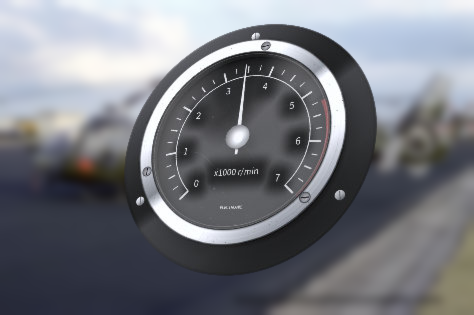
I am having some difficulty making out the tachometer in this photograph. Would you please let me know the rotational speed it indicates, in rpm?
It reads 3500 rpm
